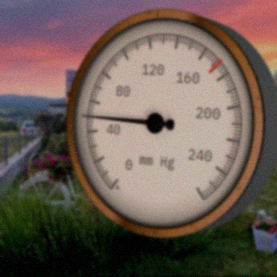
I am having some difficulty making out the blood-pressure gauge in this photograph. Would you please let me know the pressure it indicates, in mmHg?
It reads 50 mmHg
